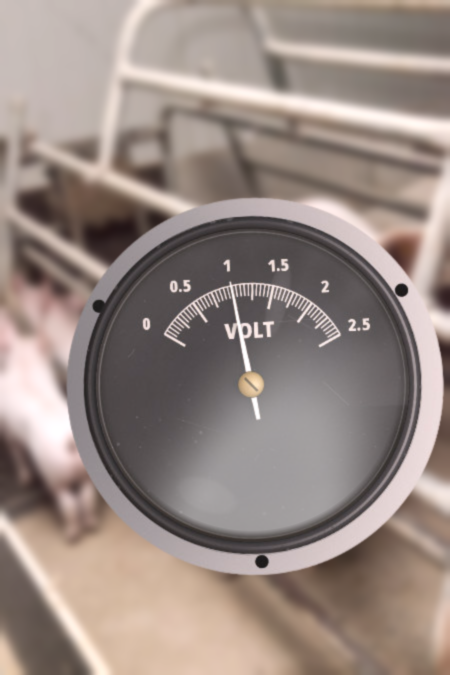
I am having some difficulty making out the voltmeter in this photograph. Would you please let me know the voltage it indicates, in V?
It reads 1 V
